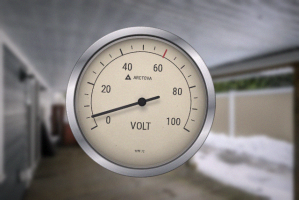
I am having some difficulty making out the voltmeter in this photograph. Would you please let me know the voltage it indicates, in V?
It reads 5 V
